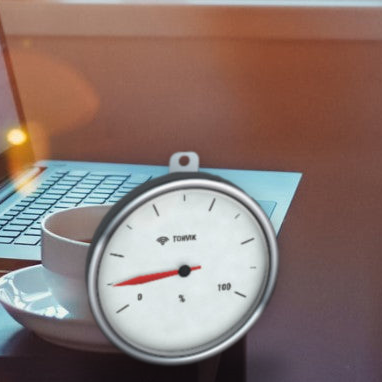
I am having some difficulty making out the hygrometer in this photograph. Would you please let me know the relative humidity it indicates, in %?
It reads 10 %
